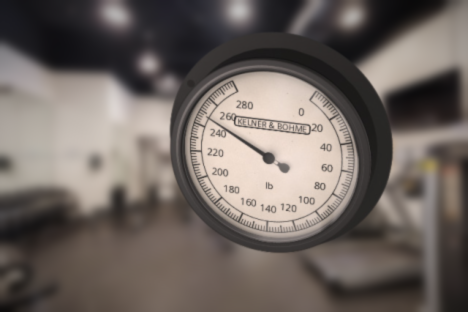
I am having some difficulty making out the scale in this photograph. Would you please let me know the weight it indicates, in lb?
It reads 250 lb
